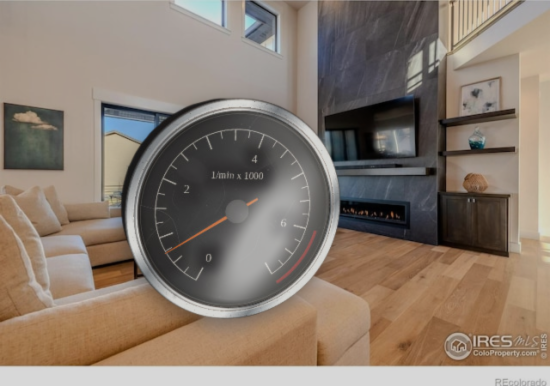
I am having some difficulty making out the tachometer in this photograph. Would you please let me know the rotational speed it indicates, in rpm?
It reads 750 rpm
